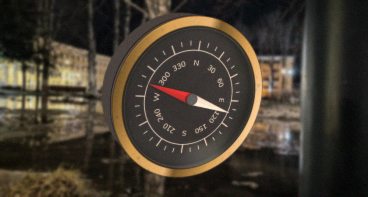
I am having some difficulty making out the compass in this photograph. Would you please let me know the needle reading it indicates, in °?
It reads 285 °
